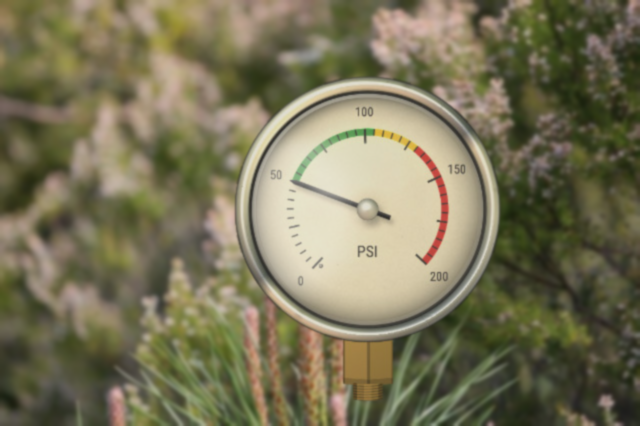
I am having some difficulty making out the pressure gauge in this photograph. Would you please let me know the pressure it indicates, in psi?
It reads 50 psi
